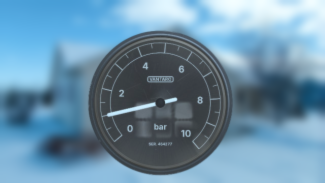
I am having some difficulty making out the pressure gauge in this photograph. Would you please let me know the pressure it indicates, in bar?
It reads 1 bar
